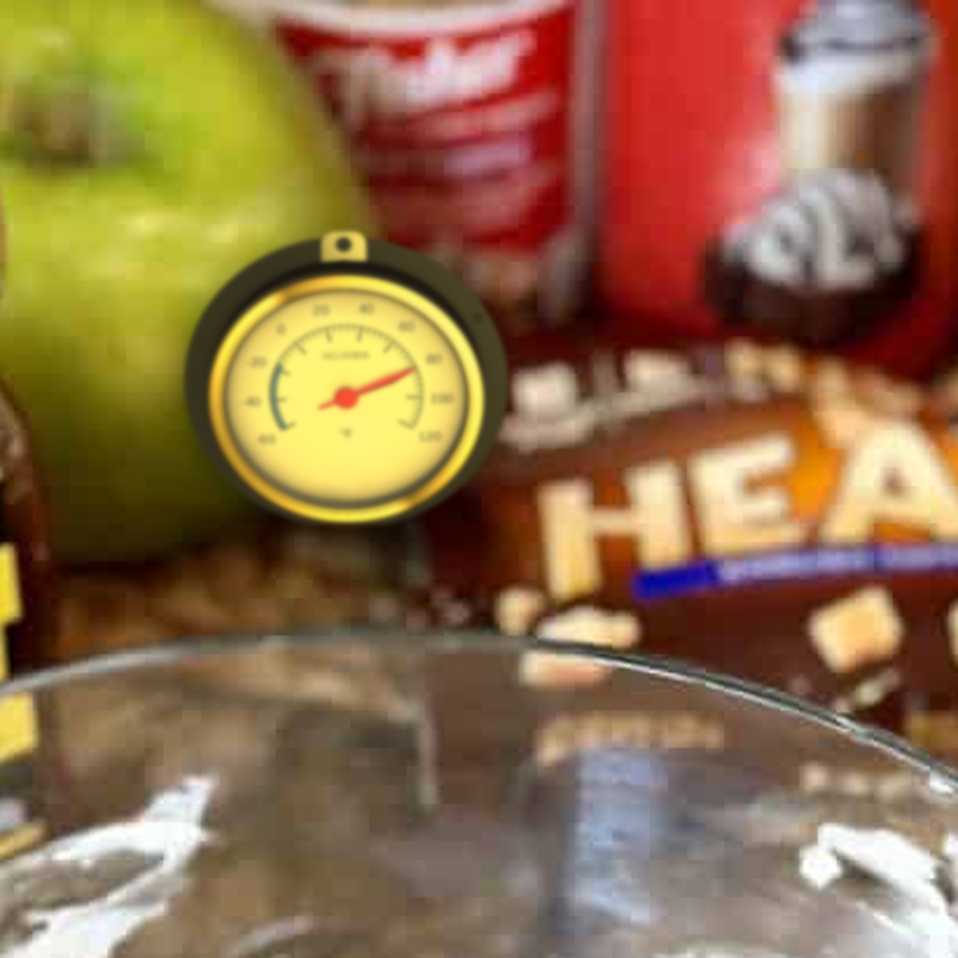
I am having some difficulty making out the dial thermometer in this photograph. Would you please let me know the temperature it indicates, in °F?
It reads 80 °F
